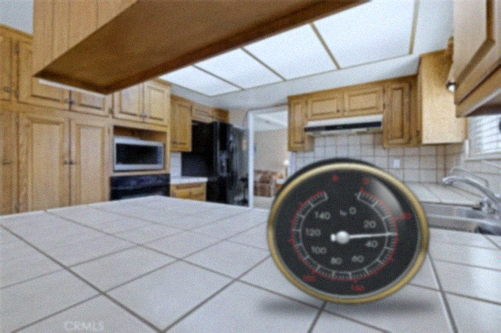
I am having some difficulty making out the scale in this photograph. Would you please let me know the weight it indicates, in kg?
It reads 30 kg
